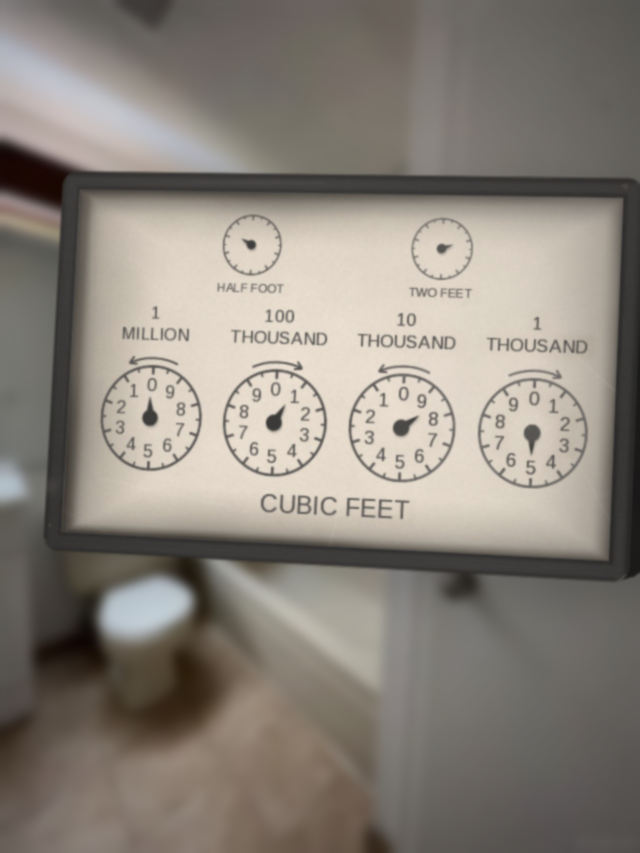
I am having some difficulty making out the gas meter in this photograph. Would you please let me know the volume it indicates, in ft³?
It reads 8500 ft³
